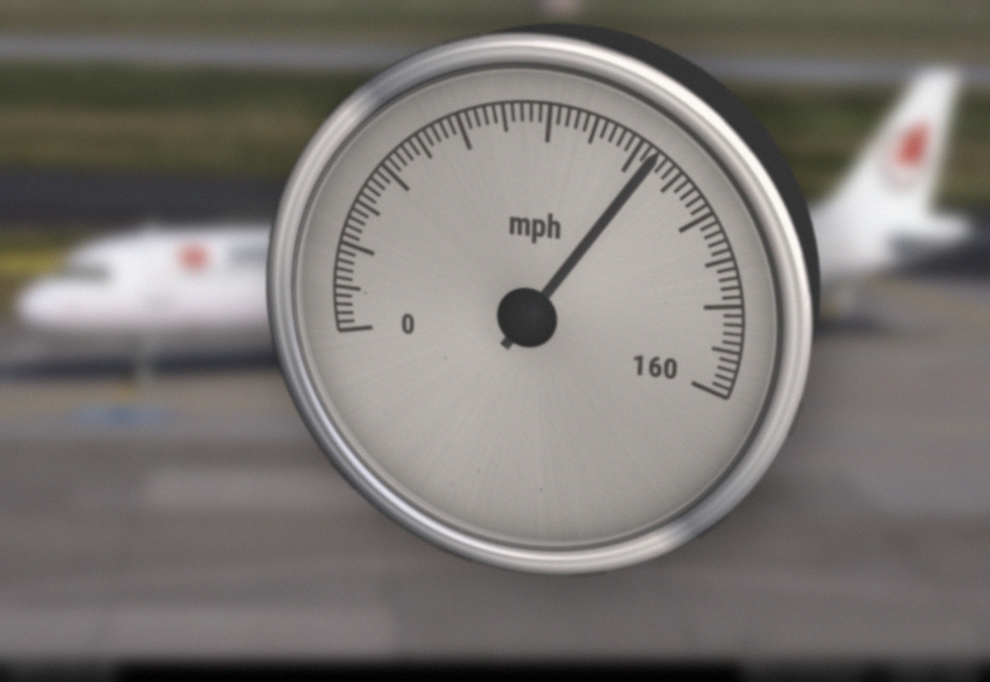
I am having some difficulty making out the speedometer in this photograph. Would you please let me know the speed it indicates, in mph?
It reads 104 mph
